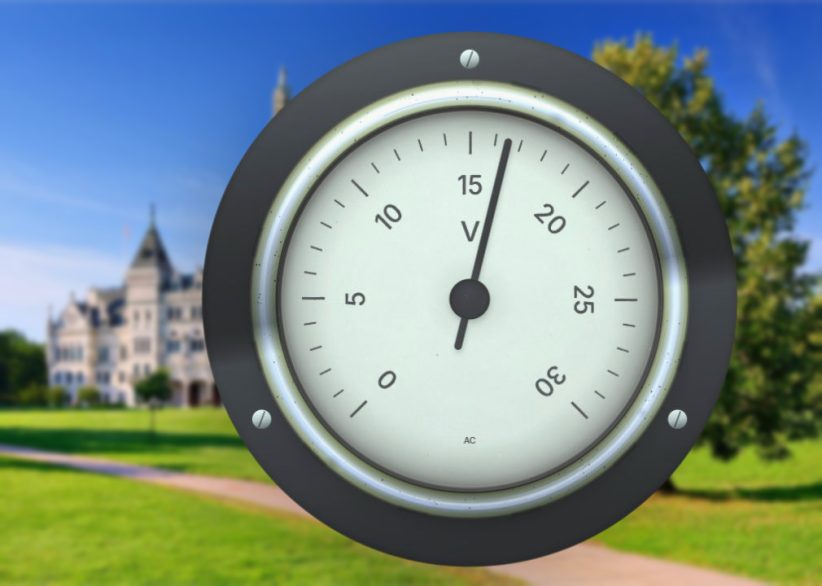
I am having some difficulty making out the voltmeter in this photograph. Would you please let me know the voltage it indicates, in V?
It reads 16.5 V
